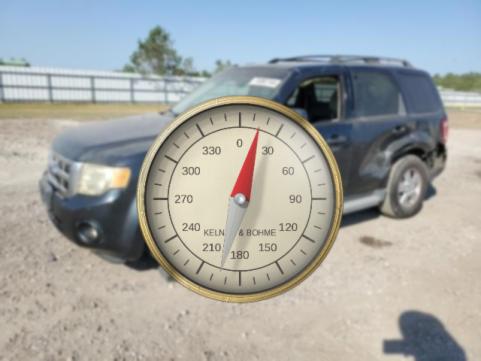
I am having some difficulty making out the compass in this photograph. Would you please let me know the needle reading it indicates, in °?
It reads 15 °
